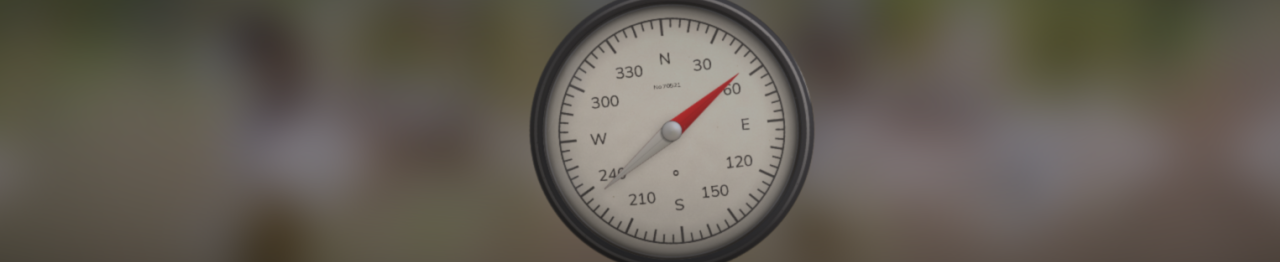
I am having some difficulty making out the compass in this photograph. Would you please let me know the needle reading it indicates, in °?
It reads 55 °
